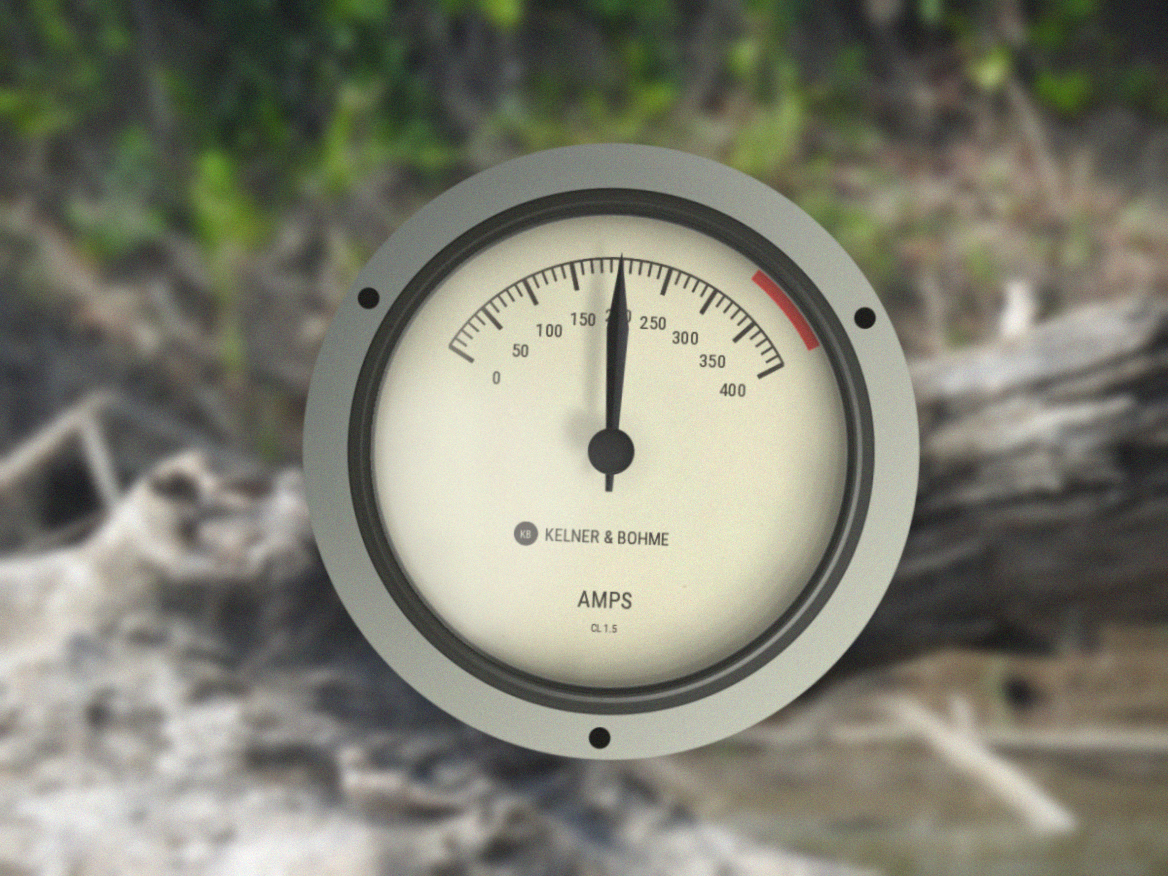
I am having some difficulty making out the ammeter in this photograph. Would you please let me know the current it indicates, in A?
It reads 200 A
